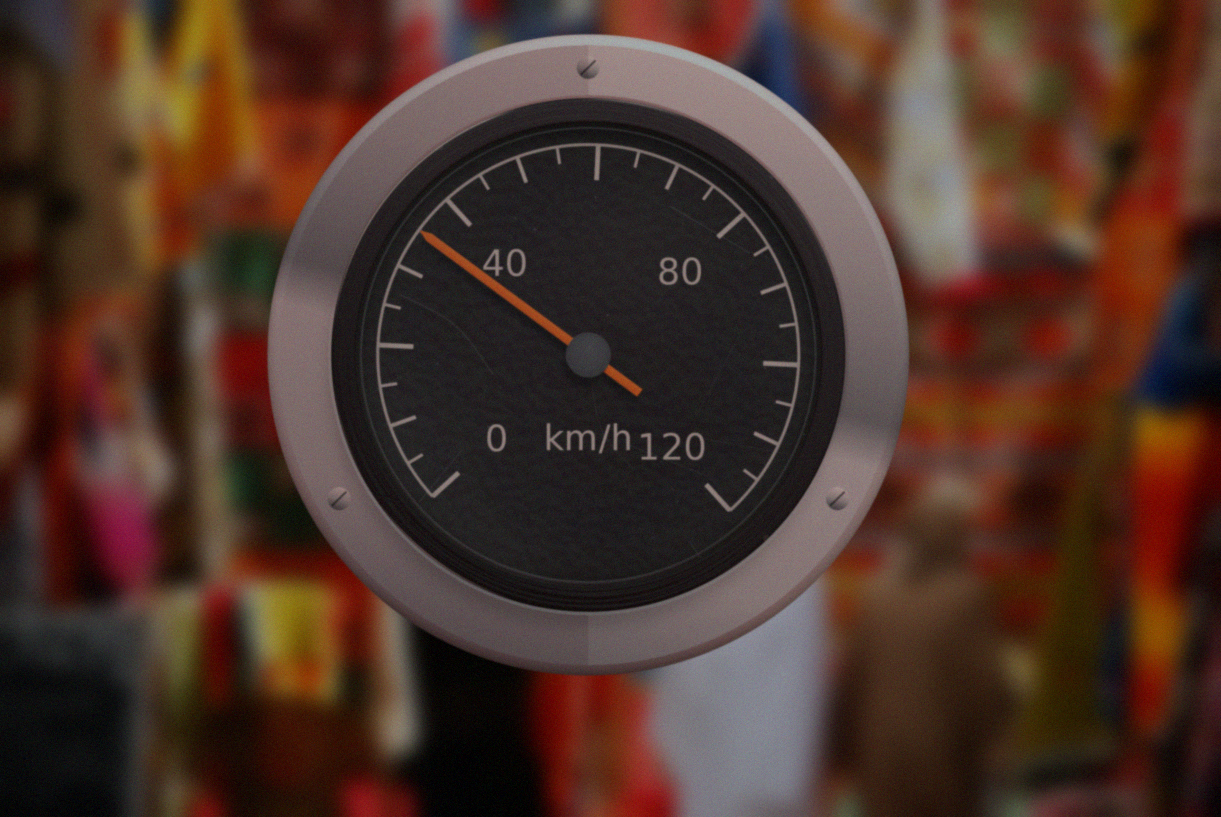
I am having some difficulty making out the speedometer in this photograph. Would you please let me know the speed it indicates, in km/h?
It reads 35 km/h
